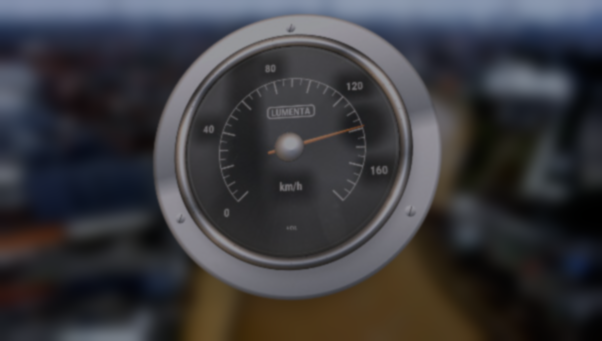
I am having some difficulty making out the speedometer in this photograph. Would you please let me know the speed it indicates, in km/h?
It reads 140 km/h
